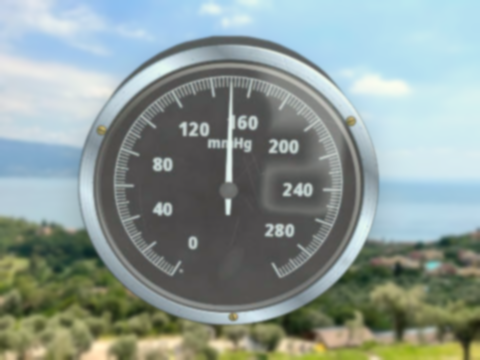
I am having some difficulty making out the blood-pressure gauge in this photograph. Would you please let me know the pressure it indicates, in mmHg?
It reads 150 mmHg
